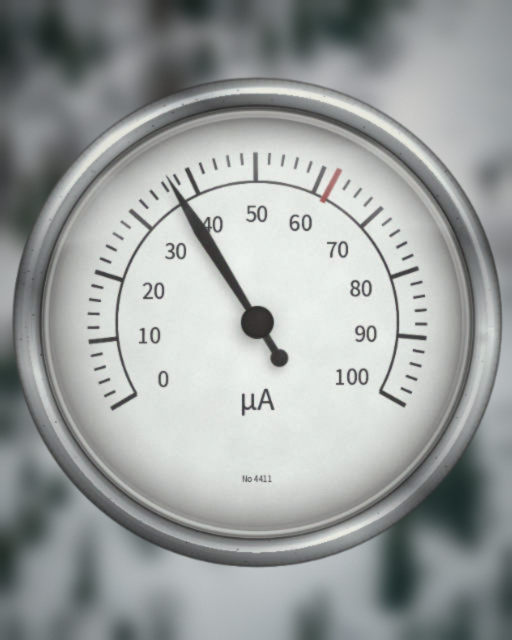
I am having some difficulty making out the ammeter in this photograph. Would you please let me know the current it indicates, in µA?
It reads 37 µA
